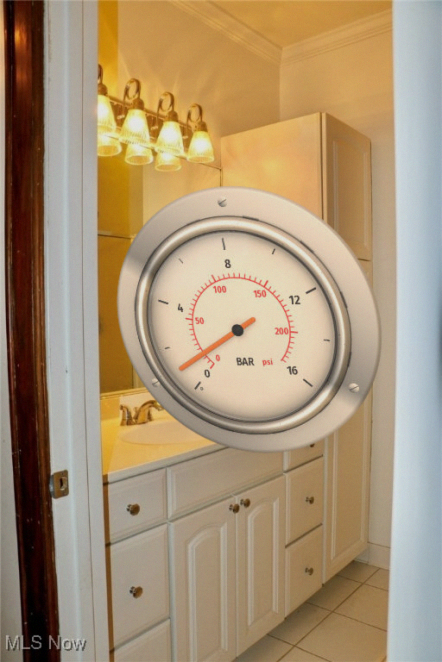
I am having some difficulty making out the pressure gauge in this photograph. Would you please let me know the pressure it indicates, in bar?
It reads 1 bar
